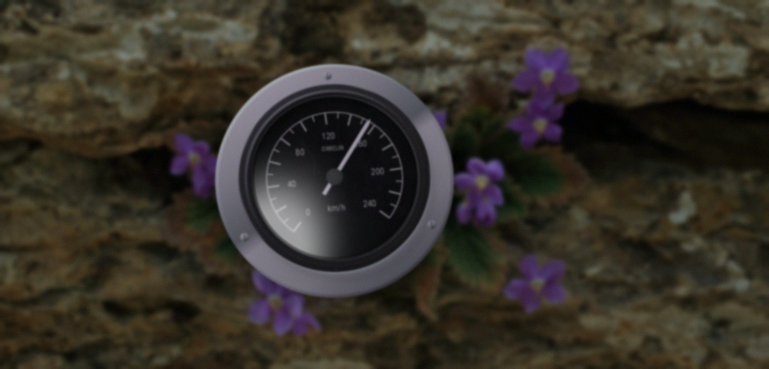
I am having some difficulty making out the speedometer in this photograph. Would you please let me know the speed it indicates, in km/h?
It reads 155 km/h
